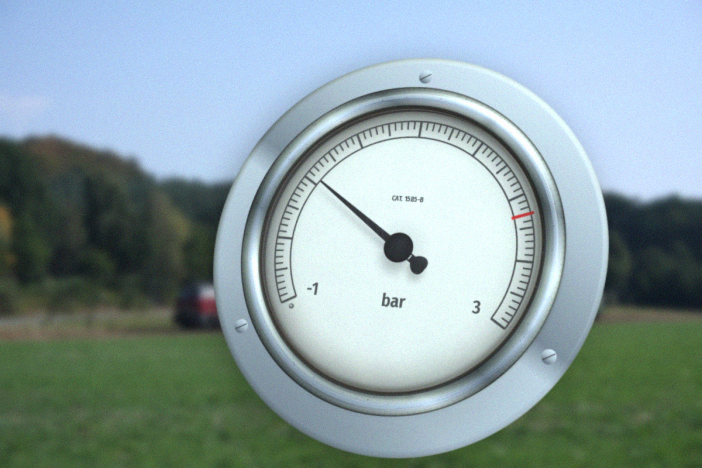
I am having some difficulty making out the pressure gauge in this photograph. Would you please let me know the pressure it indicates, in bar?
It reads 0.05 bar
